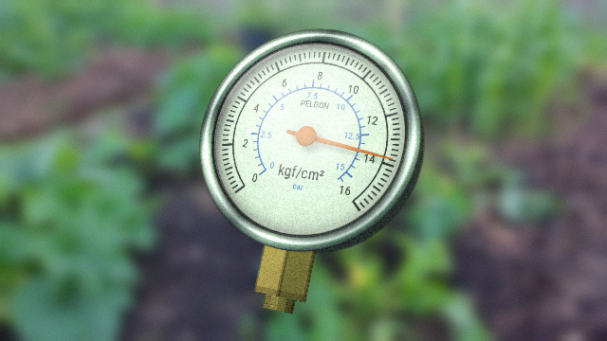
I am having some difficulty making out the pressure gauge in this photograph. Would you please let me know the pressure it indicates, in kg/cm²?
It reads 13.8 kg/cm²
